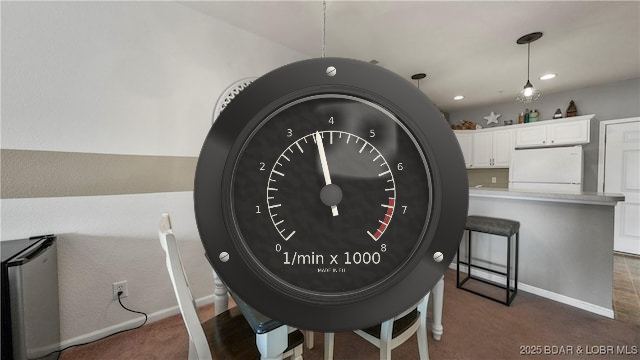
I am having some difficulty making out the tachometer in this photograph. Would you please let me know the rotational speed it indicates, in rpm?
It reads 3625 rpm
